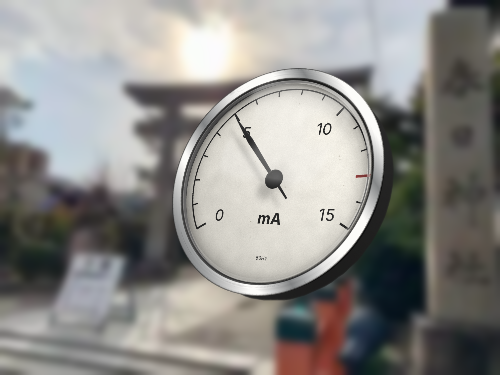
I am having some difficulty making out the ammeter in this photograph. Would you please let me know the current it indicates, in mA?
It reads 5 mA
